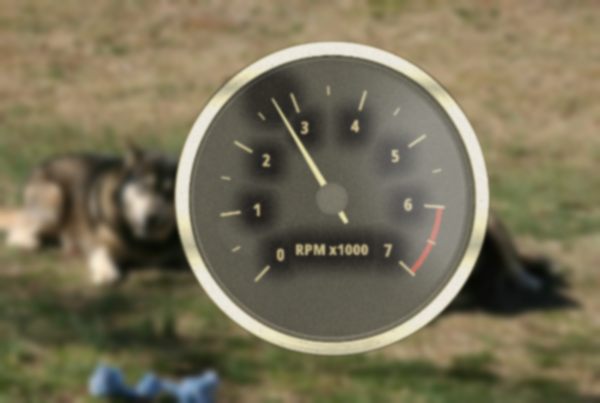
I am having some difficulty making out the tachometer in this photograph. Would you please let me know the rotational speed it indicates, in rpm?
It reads 2750 rpm
